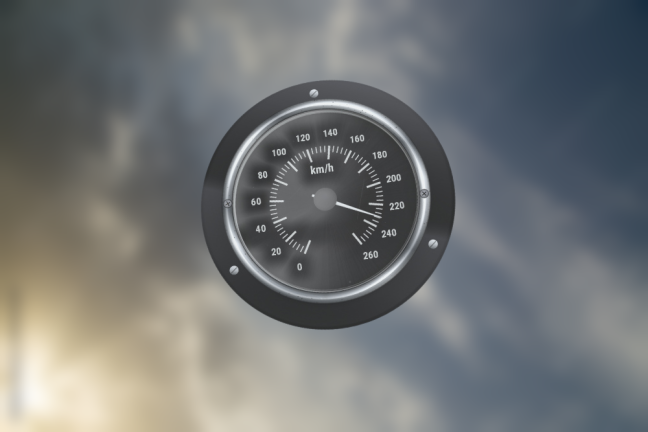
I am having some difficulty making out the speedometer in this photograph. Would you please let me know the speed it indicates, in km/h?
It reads 232 km/h
